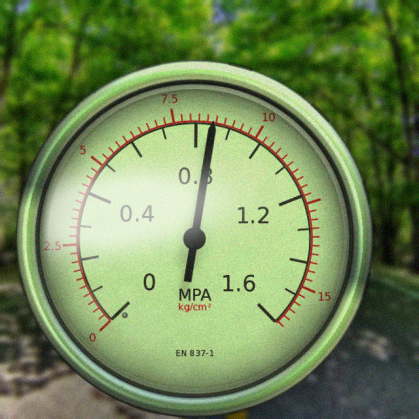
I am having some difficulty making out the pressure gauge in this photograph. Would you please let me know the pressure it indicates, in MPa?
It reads 0.85 MPa
